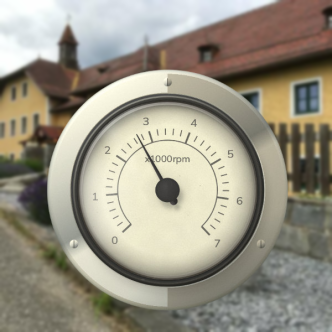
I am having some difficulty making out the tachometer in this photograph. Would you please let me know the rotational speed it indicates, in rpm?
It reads 2700 rpm
